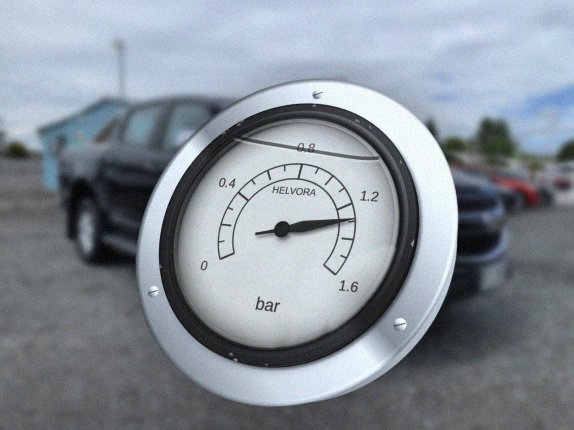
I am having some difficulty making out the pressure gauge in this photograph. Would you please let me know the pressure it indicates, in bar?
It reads 1.3 bar
